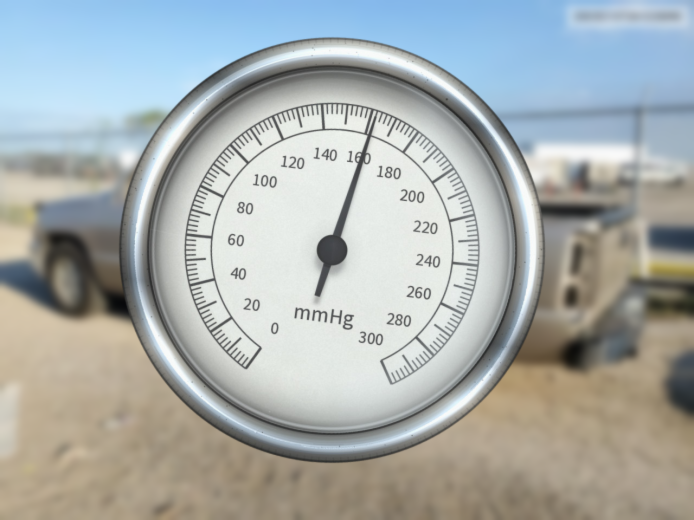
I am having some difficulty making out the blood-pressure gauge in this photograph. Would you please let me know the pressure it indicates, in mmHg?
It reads 162 mmHg
